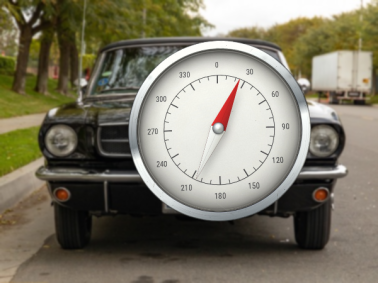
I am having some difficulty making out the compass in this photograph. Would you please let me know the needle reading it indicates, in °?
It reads 25 °
